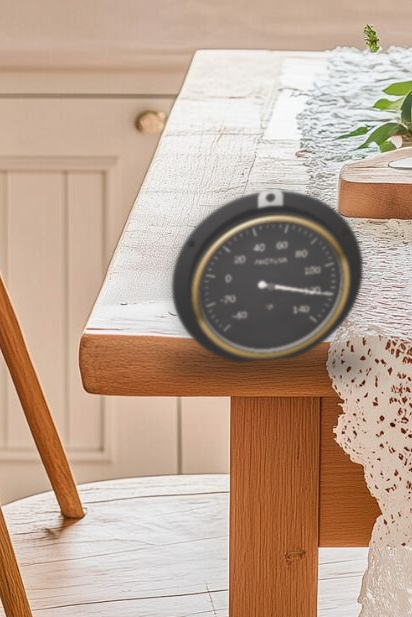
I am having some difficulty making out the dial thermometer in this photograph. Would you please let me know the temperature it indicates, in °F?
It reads 120 °F
